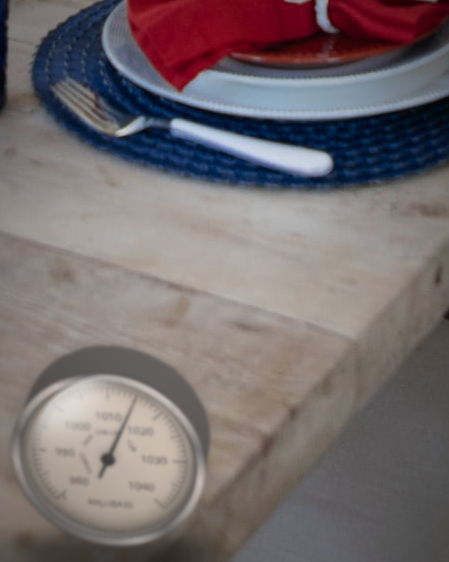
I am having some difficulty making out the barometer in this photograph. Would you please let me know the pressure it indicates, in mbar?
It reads 1015 mbar
